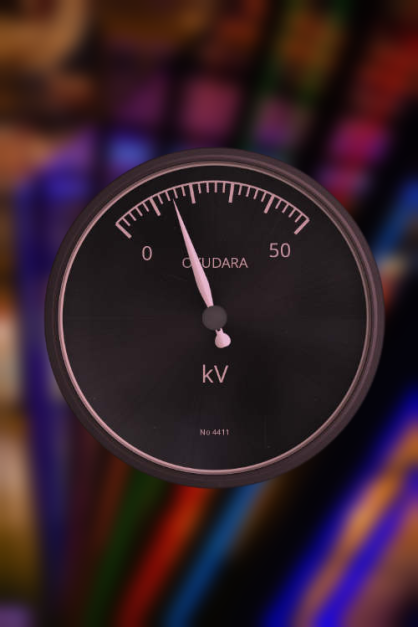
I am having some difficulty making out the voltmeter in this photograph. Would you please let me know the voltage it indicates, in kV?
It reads 15 kV
